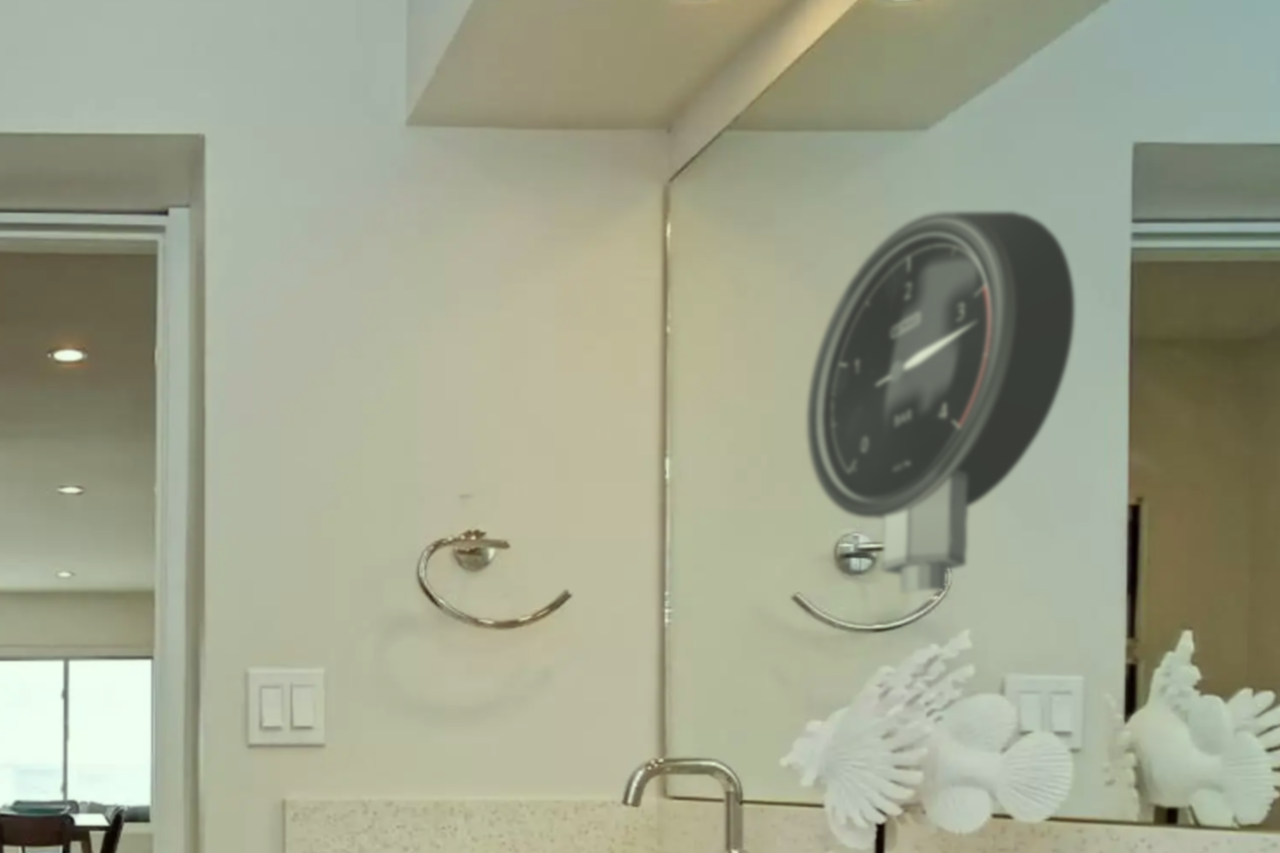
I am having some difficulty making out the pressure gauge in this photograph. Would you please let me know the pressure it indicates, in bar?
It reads 3.25 bar
